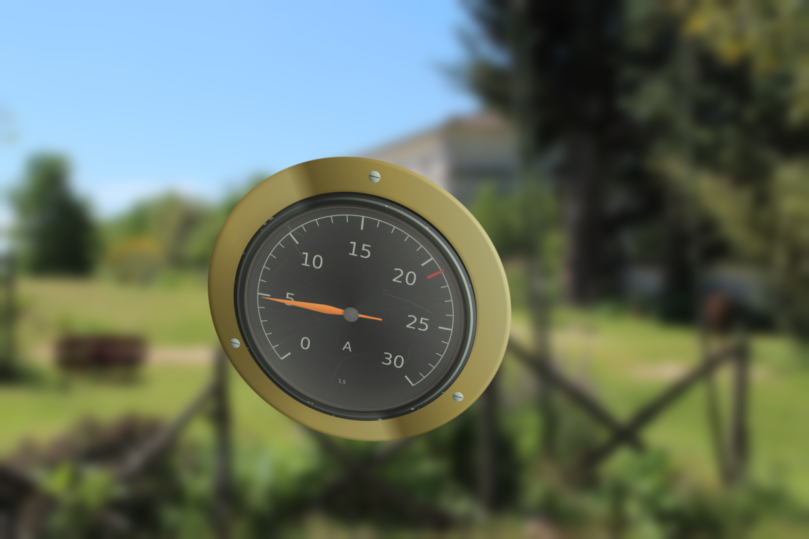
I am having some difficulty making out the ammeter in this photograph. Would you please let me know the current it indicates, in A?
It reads 5 A
